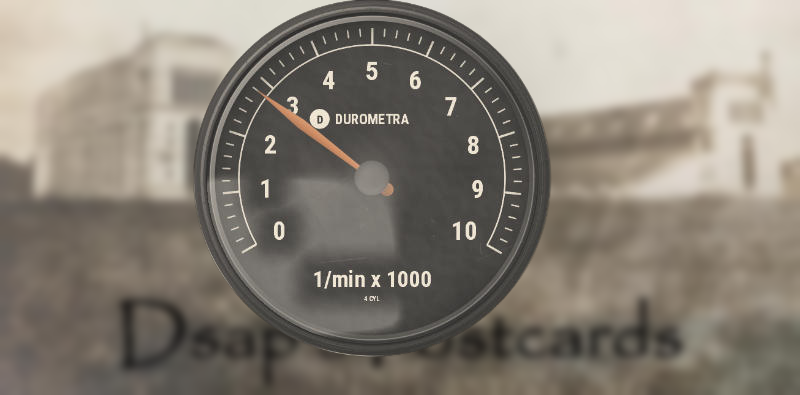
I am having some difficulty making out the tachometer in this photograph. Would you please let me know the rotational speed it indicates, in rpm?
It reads 2800 rpm
